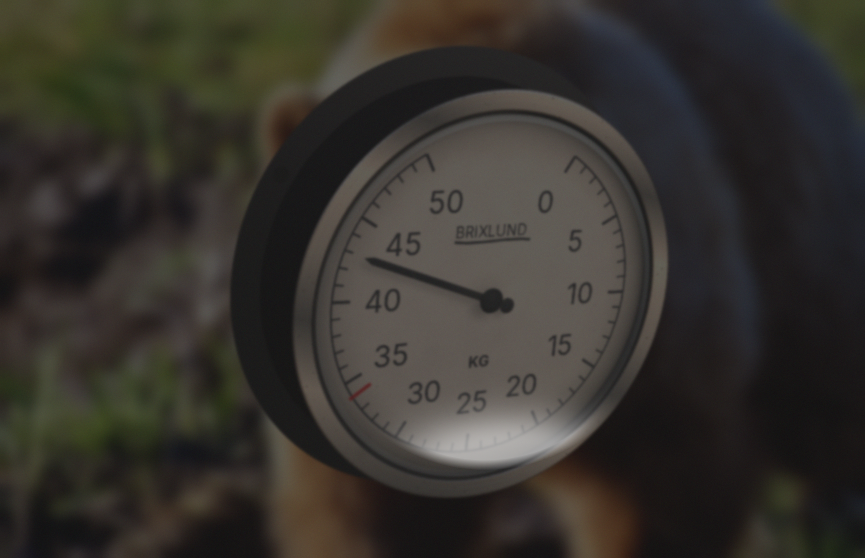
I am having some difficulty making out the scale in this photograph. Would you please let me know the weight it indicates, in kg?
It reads 43 kg
